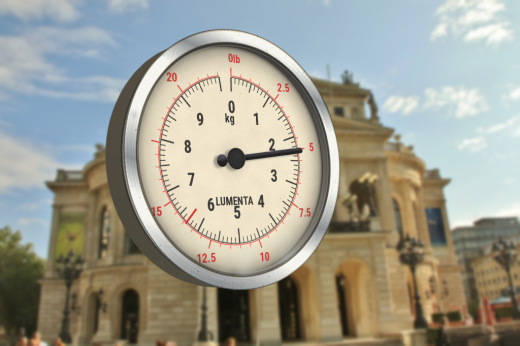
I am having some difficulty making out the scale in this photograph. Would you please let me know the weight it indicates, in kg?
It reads 2.3 kg
